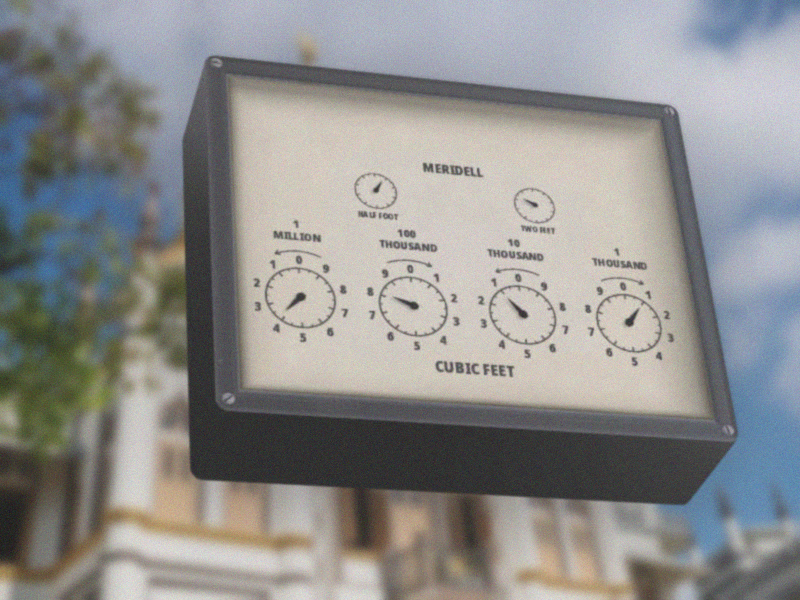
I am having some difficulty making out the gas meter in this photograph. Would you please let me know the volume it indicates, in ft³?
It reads 381100 ft³
